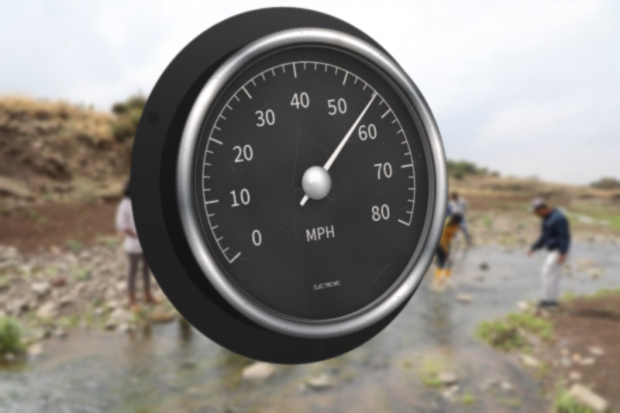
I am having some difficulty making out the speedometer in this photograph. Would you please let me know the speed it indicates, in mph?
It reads 56 mph
